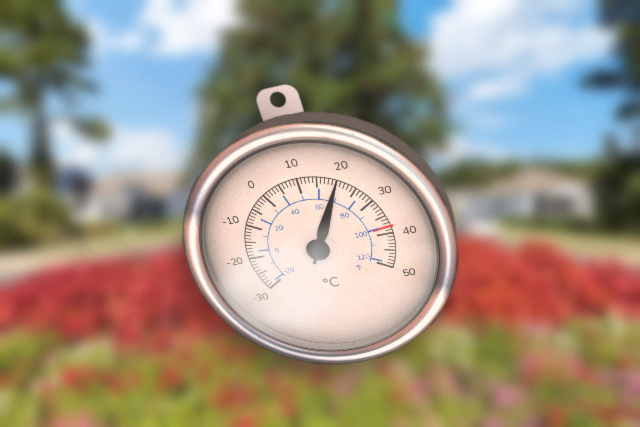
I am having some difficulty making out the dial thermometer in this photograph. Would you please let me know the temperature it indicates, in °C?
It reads 20 °C
